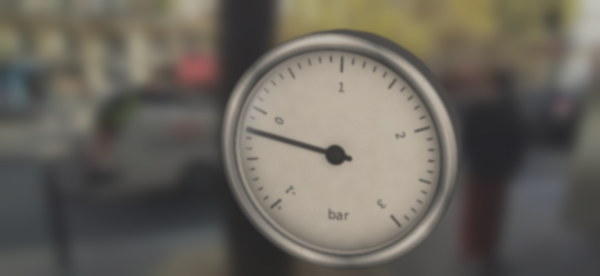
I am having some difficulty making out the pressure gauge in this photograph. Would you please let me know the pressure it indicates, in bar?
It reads -0.2 bar
